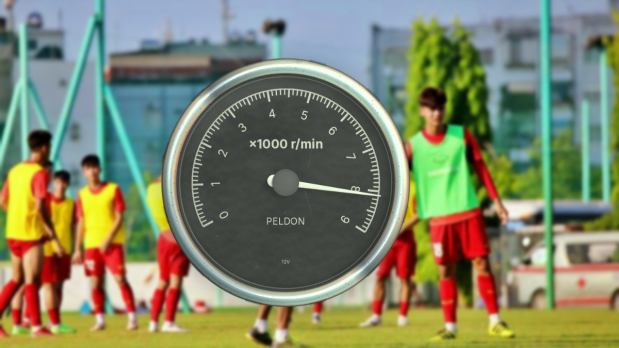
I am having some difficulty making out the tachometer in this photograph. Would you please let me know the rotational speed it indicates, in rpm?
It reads 8100 rpm
